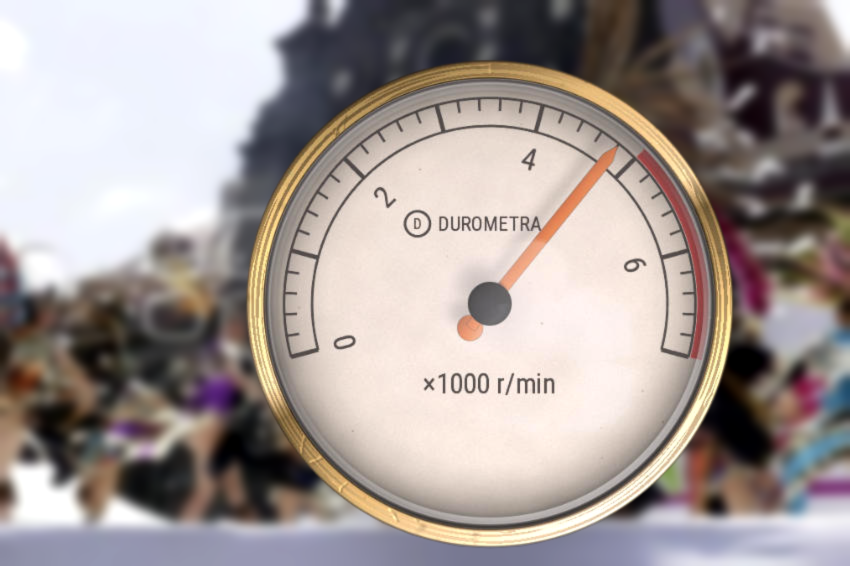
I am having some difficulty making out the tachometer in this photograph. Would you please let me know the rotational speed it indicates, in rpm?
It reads 4800 rpm
